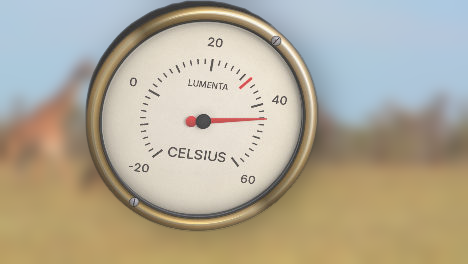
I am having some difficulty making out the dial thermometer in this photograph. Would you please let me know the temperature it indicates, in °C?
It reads 44 °C
